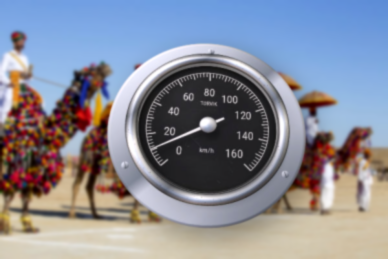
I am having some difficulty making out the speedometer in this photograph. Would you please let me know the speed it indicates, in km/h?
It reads 10 km/h
